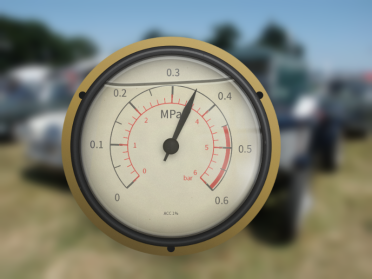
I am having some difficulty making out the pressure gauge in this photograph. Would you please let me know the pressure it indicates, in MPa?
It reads 0.35 MPa
